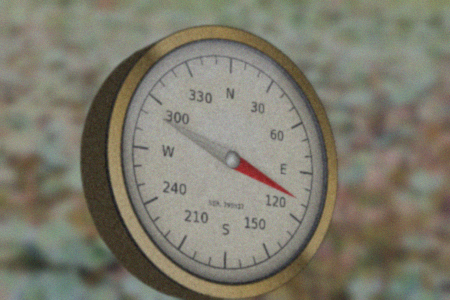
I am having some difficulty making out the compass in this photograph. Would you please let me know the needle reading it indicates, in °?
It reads 110 °
